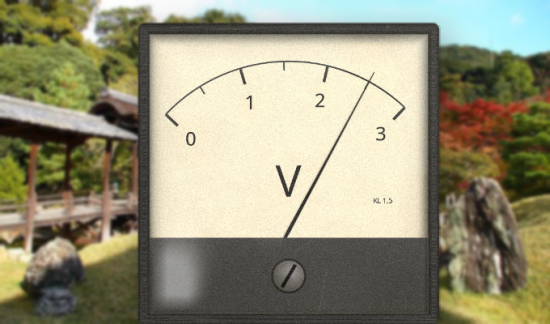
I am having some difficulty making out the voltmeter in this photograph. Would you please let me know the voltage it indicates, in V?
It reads 2.5 V
